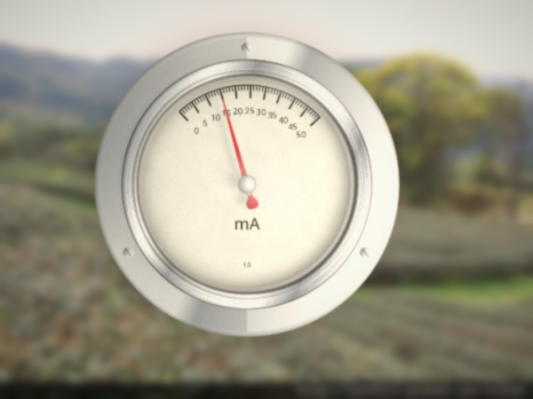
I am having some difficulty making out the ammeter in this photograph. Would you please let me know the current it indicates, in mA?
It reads 15 mA
